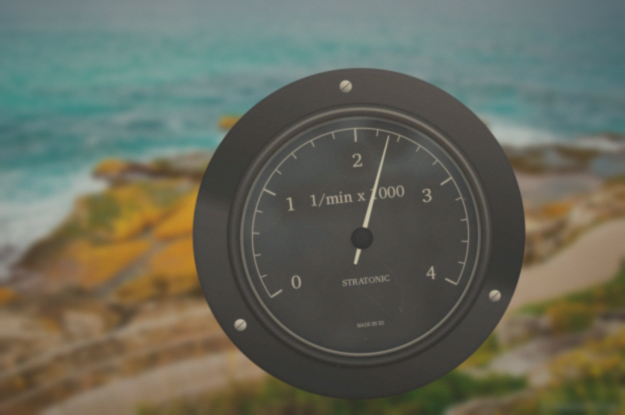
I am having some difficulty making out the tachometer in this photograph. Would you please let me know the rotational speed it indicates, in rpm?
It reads 2300 rpm
